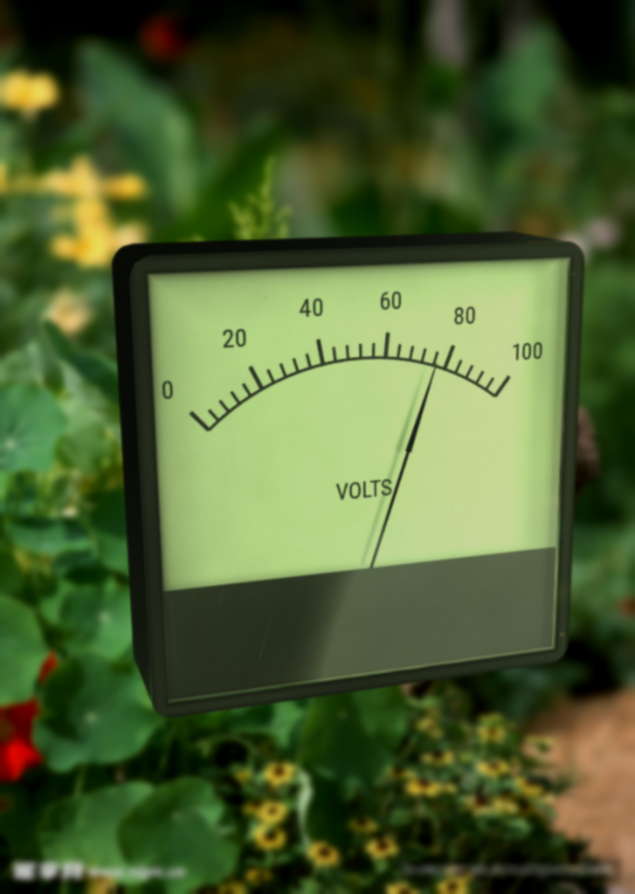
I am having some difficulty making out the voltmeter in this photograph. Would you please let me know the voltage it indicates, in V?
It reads 76 V
